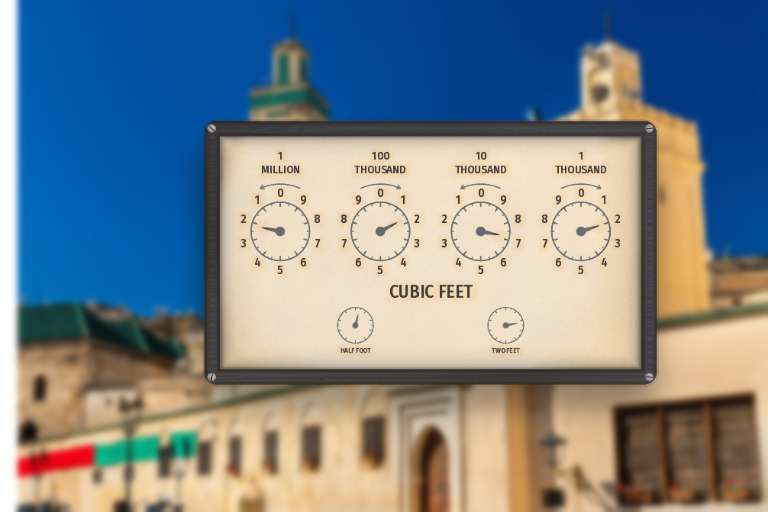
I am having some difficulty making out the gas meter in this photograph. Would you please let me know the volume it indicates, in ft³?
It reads 217200 ft³
